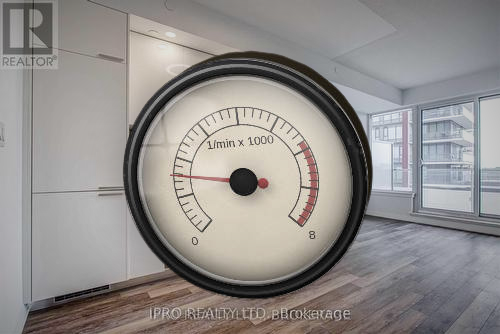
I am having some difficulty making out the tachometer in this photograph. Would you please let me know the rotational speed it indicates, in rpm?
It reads 1600 rpm
